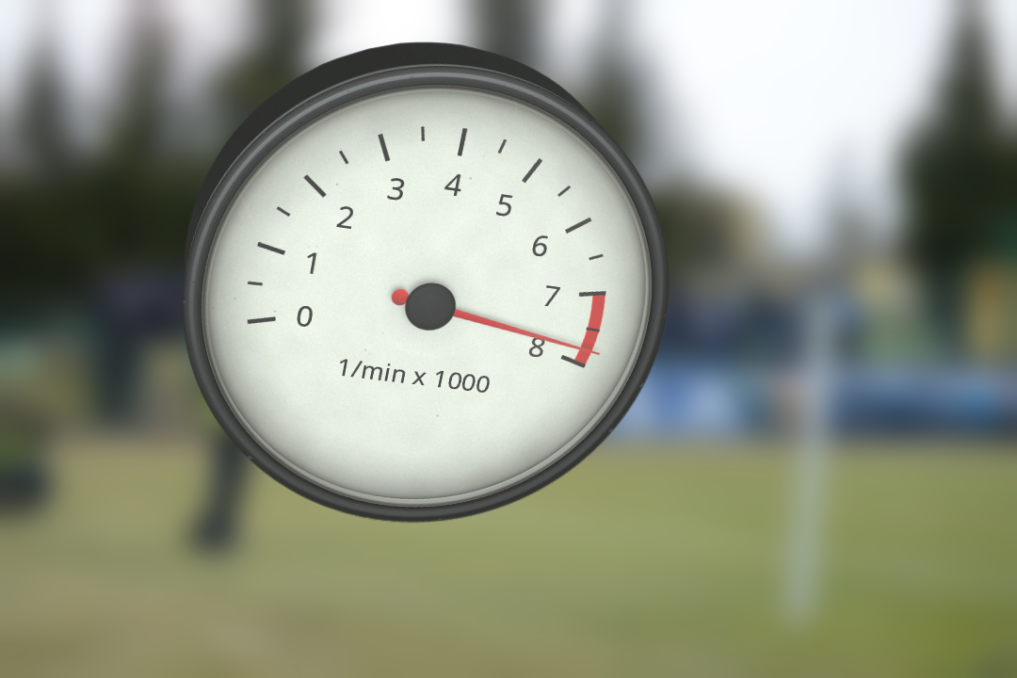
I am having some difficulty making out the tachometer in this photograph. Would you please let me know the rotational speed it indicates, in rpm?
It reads 7750 rpm
